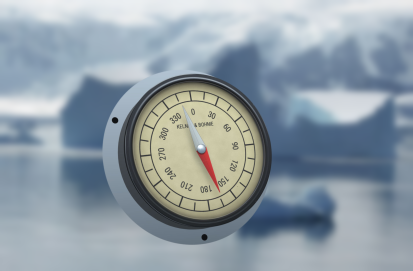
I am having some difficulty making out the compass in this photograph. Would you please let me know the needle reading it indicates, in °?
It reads 165 °
